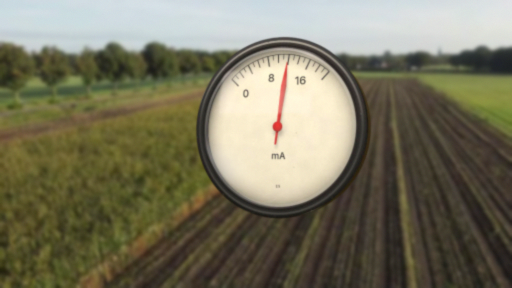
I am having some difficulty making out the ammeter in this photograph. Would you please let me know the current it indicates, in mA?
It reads 12 mA
